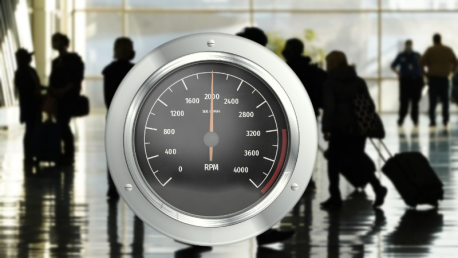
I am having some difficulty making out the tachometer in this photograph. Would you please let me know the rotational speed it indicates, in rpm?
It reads 2000 rpm
